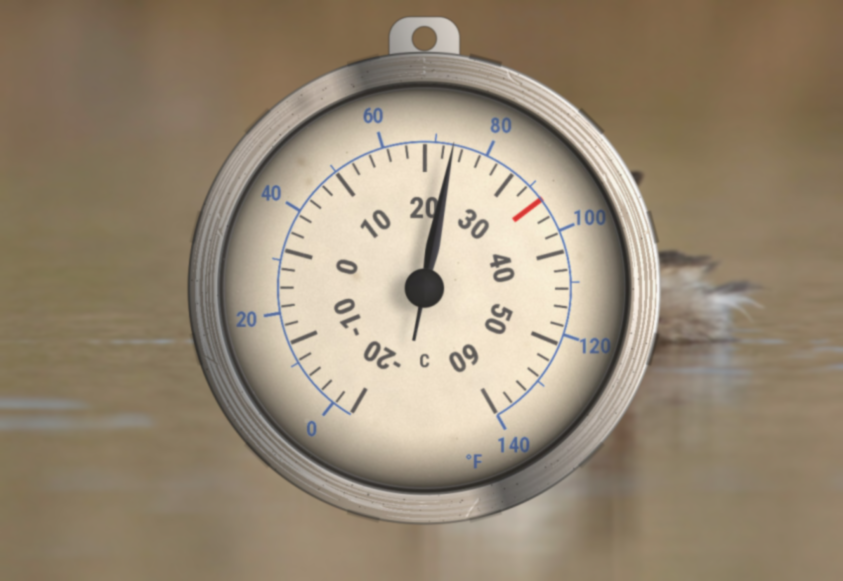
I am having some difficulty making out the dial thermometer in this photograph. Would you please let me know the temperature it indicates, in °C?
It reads 23 °C
